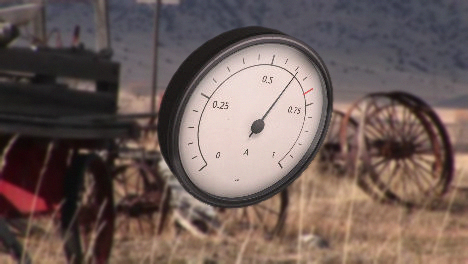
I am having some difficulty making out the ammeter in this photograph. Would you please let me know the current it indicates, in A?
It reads 0.6 A
